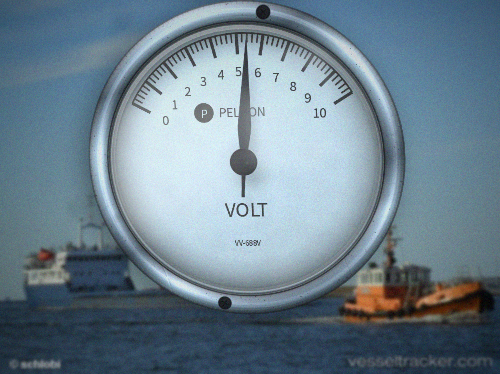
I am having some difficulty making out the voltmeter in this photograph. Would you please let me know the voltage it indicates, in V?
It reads 5.4 V
